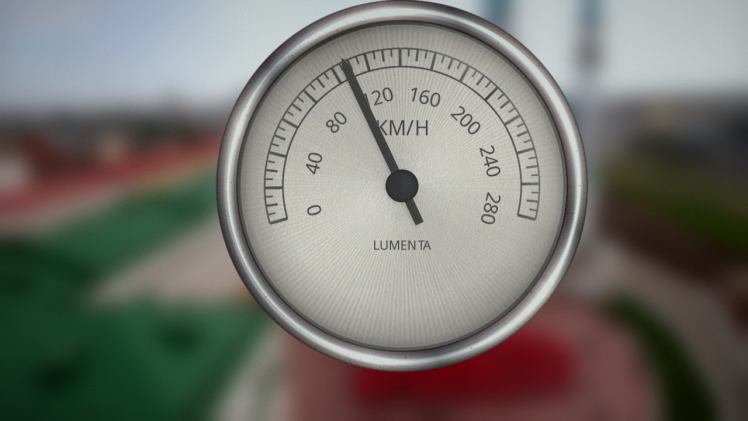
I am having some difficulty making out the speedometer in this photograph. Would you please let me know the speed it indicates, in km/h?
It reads 107.5 km/h
